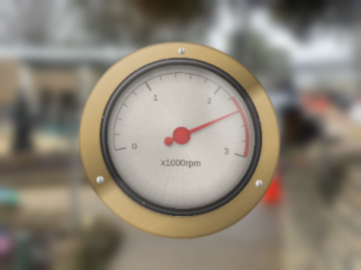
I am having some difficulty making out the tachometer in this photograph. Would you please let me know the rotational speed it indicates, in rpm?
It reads 2400 rpm
